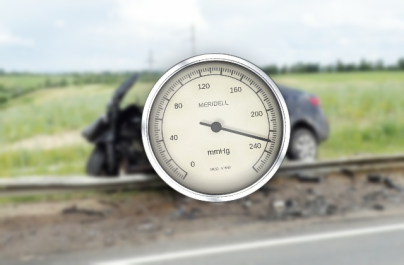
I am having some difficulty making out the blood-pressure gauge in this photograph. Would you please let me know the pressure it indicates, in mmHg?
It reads 230 mmHg
